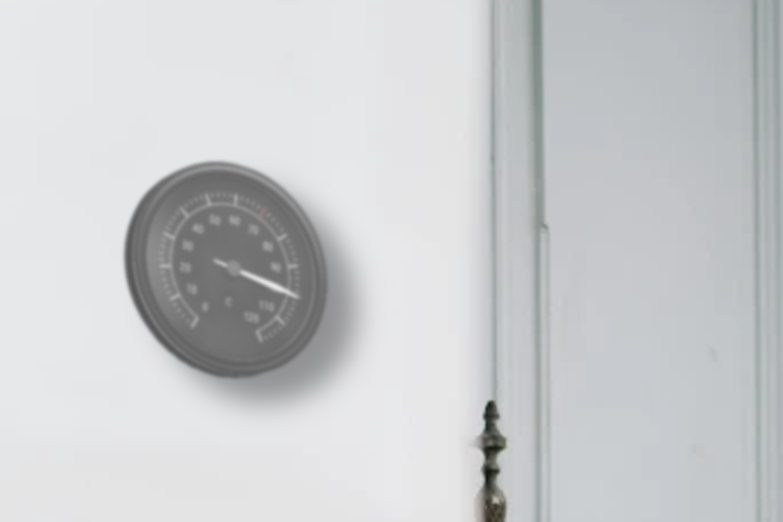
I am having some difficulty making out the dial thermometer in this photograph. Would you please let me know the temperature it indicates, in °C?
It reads 100 °C
